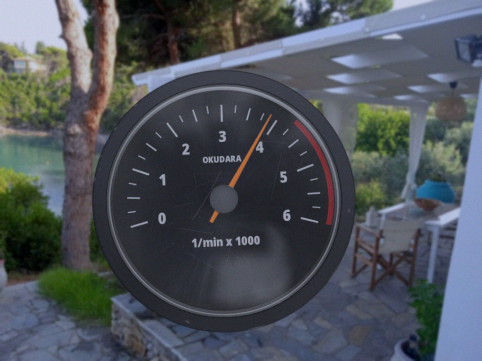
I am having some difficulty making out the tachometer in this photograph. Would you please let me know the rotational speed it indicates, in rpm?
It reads 3875 rpm
